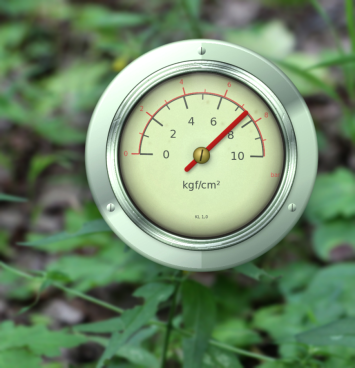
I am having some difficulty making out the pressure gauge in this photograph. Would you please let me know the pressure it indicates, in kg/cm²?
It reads 7.5 kg/cm²
